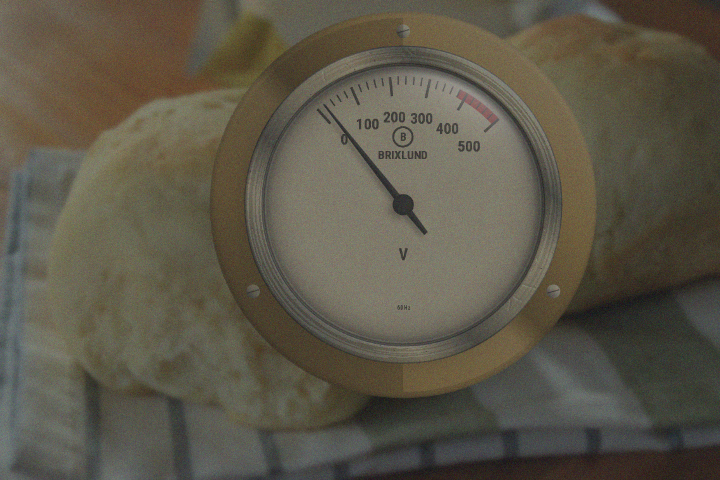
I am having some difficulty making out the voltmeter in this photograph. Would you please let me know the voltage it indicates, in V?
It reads 20 V
